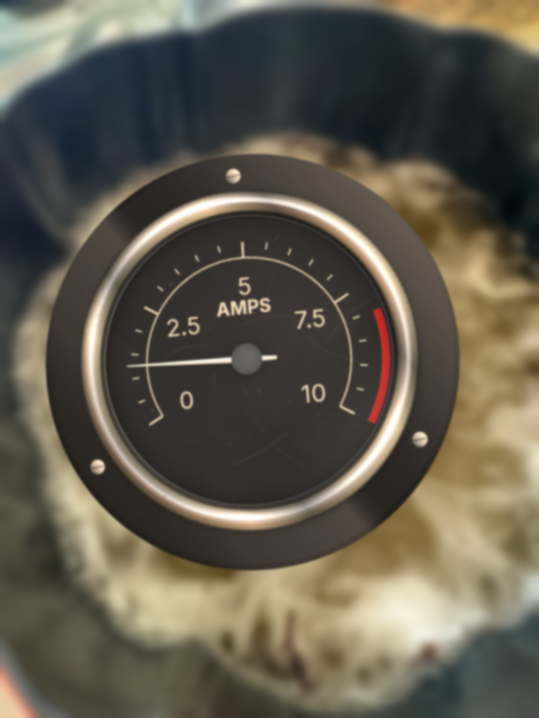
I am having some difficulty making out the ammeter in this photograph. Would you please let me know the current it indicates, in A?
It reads 1.25 A
